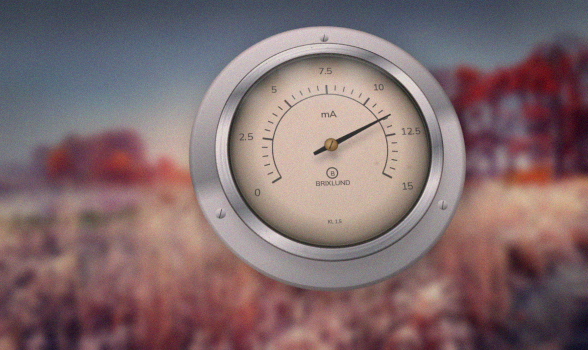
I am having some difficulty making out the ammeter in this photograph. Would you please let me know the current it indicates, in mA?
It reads 11.5 mA
